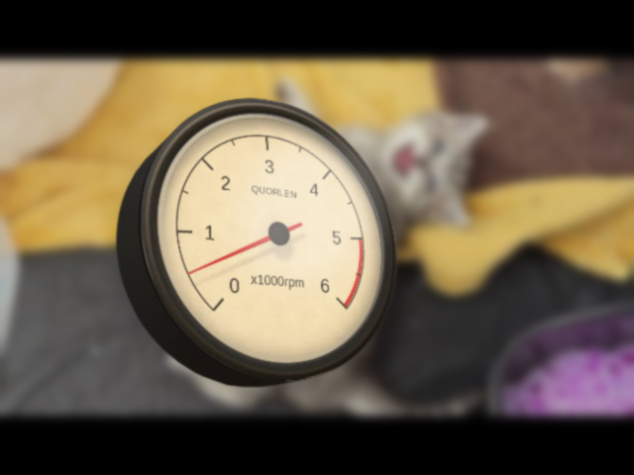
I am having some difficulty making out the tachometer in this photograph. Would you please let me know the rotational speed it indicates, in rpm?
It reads 500 rpm
